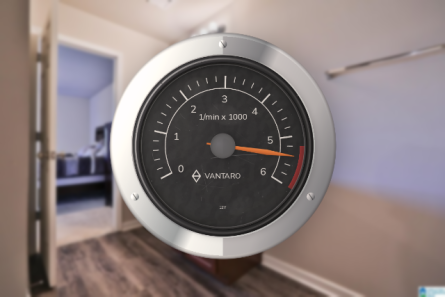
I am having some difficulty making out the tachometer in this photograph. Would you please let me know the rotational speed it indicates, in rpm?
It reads 5400 rpm
